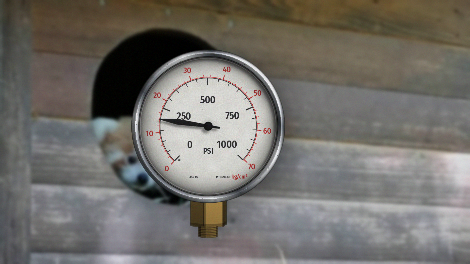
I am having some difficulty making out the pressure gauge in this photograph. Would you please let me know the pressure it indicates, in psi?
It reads 200 psi
